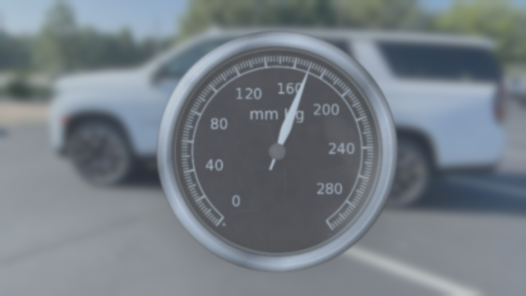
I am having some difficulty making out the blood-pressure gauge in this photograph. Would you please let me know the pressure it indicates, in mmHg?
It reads 170 mmHg
